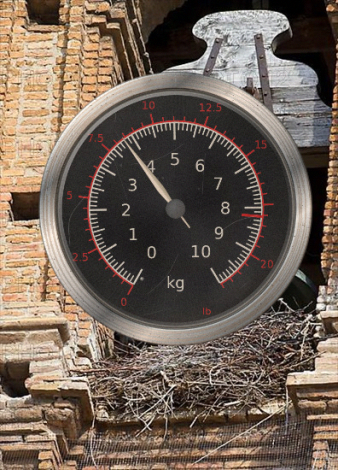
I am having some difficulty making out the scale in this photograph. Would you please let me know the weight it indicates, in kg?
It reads 3.8 kg
